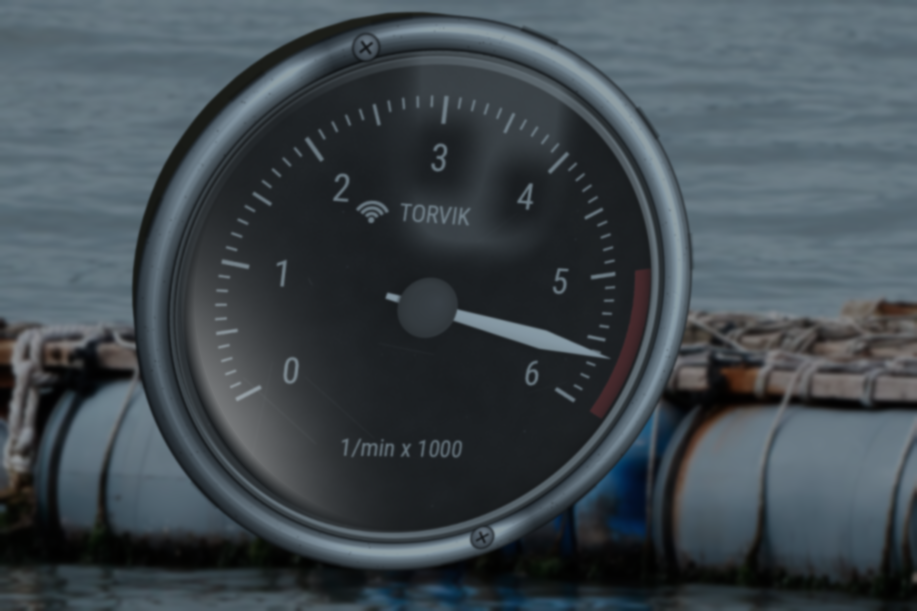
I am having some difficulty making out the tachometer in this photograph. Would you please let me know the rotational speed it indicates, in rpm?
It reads 5600 rpm
